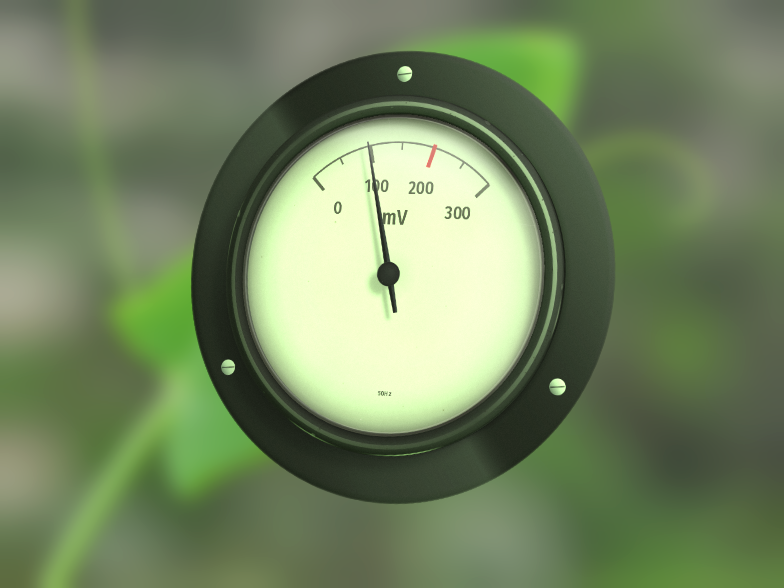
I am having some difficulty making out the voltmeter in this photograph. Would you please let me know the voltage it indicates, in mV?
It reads 100 mV
